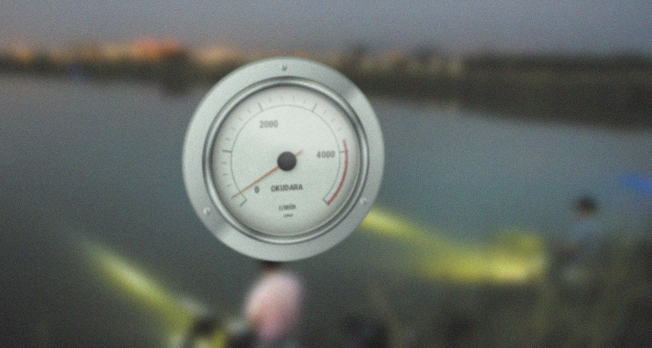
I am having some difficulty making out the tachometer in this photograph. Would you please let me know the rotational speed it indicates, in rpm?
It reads 200 rpm
